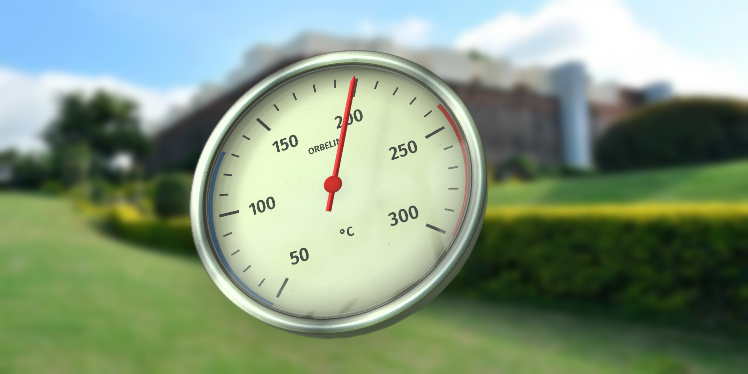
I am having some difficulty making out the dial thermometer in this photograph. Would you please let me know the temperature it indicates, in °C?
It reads 200 °C
